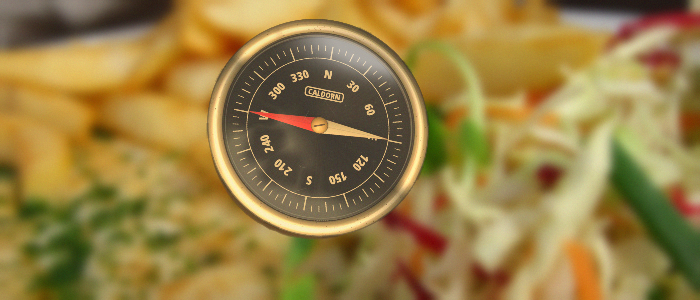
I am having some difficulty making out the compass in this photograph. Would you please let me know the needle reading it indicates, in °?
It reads 270 °
